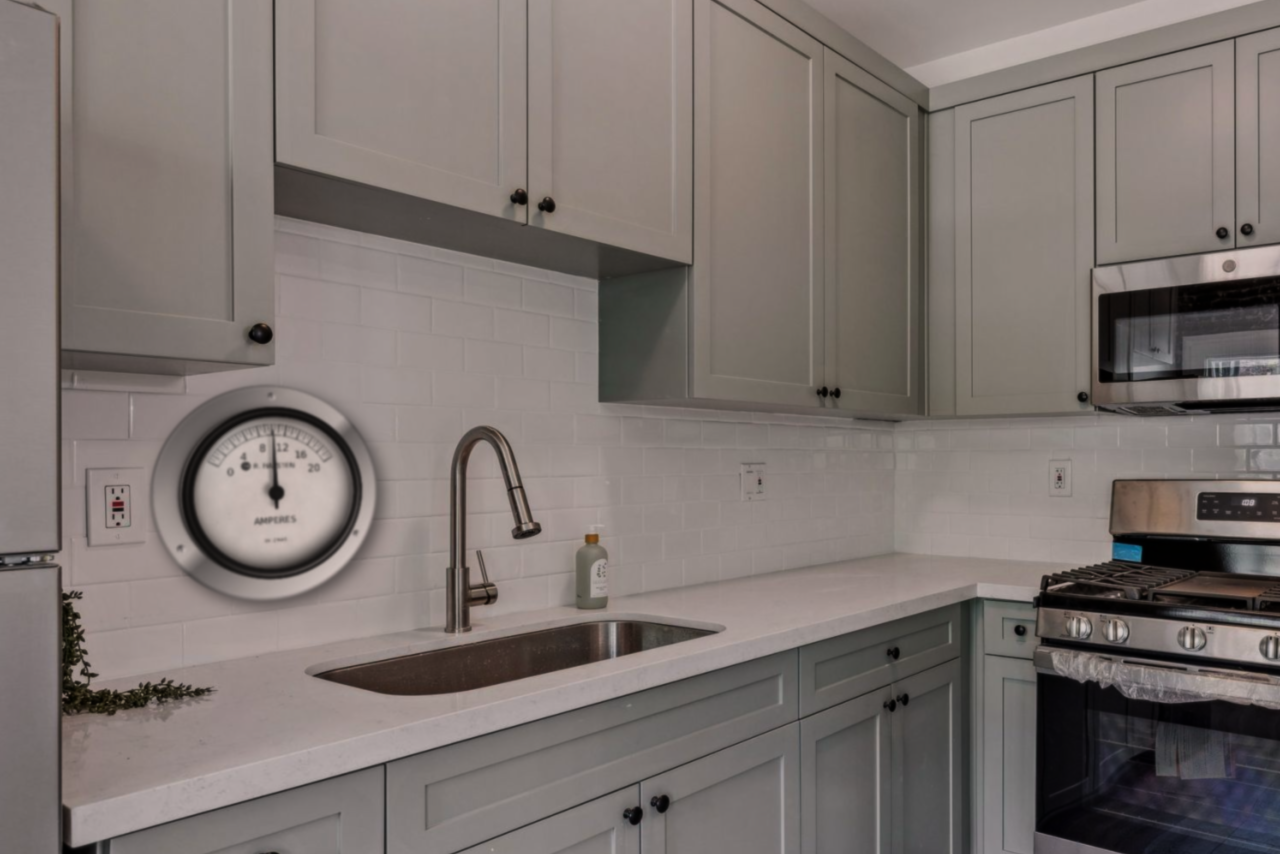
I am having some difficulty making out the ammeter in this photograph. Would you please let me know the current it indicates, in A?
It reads 10 A
